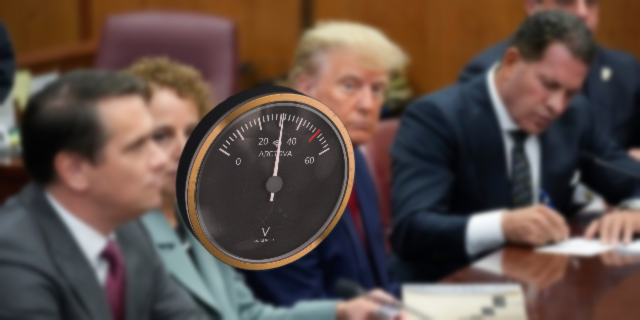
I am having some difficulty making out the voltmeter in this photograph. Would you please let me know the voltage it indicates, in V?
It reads 30 V
